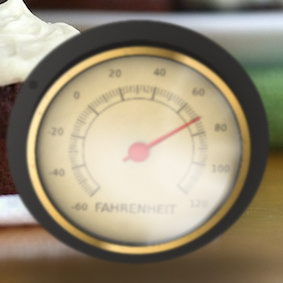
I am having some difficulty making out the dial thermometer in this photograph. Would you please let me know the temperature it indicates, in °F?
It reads 70 °F
